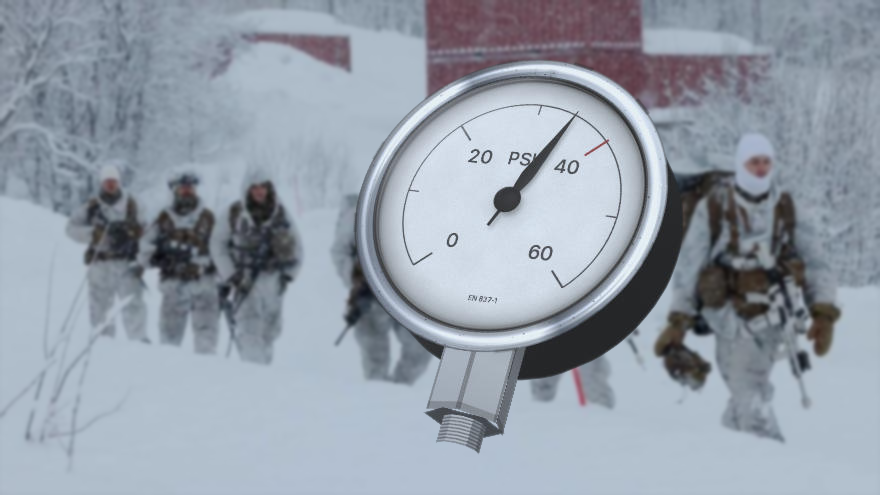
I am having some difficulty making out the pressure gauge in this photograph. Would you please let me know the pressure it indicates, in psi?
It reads 35 psi
